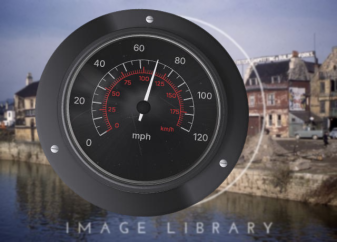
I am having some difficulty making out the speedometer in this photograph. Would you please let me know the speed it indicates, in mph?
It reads 70 mph
